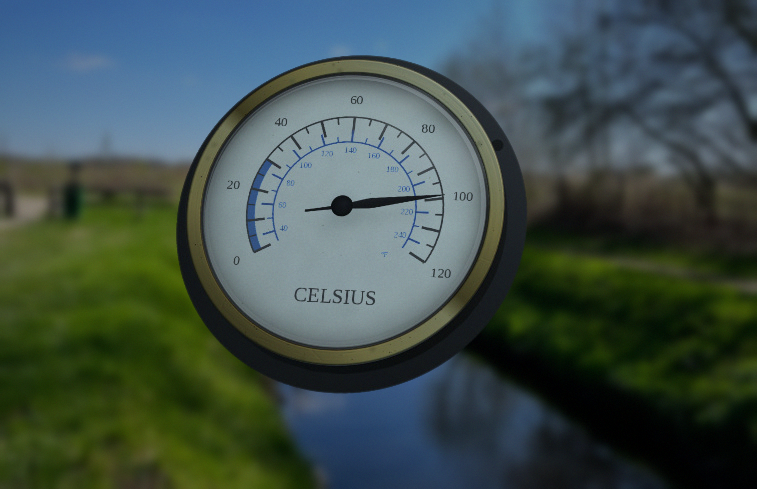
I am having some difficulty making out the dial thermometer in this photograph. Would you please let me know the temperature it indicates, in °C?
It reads 100 °C
